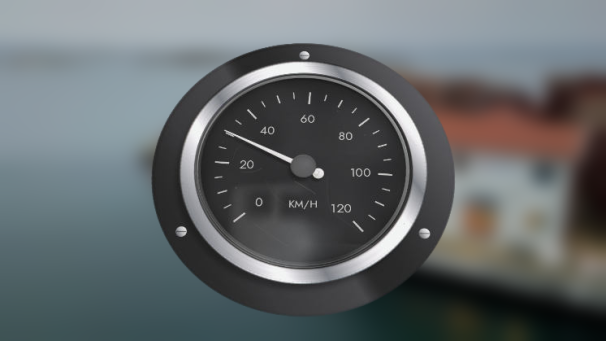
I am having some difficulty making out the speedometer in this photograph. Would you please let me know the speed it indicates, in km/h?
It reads 30 km/h
